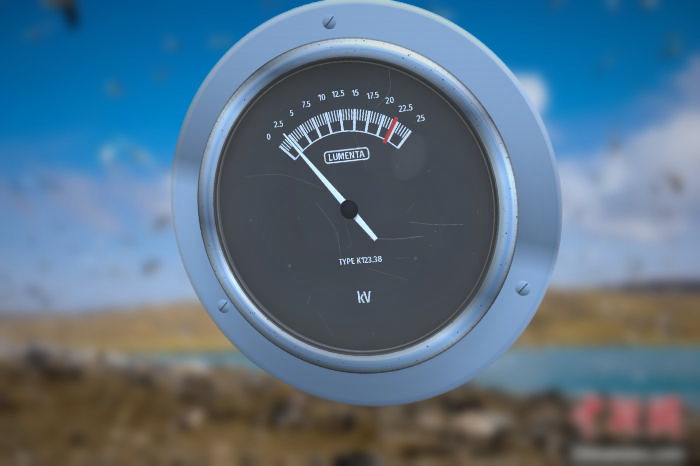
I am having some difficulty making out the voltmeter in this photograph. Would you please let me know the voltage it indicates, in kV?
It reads 2.5 kV
